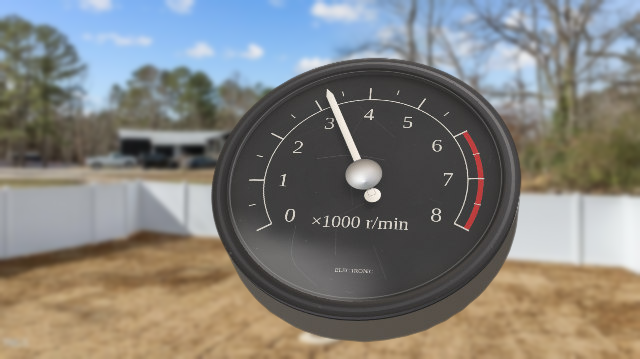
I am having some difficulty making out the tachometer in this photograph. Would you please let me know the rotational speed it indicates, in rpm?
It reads 3250 rpm
